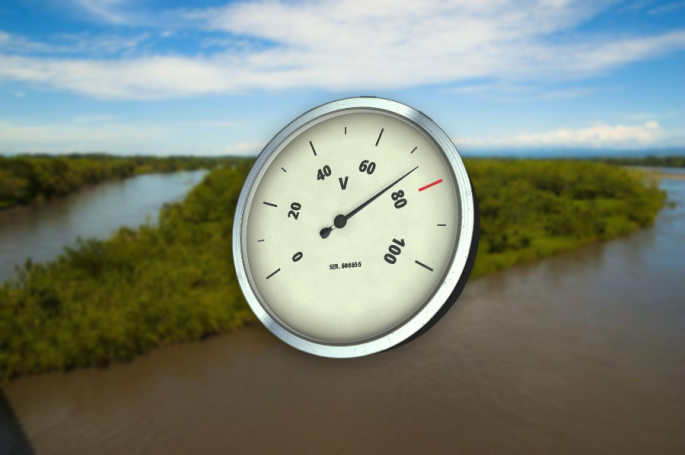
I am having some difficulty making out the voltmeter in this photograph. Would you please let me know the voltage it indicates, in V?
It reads 75 V
